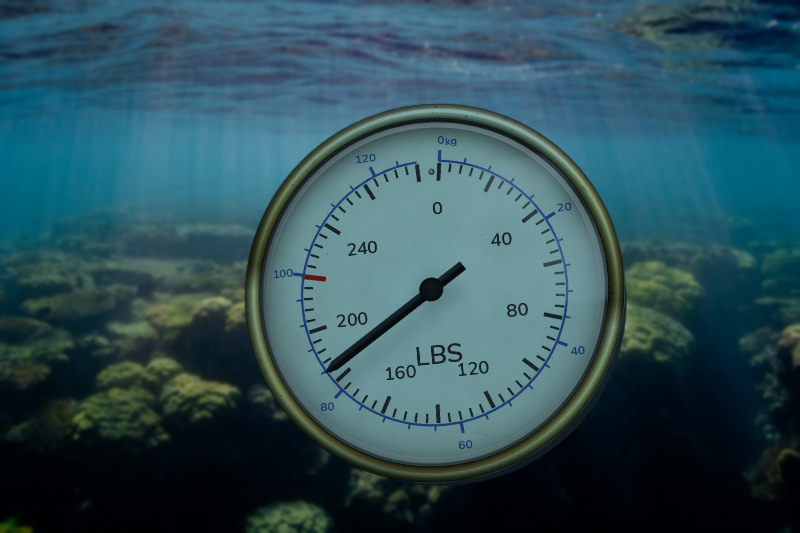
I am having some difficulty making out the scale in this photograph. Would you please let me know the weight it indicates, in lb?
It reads 184 lb
